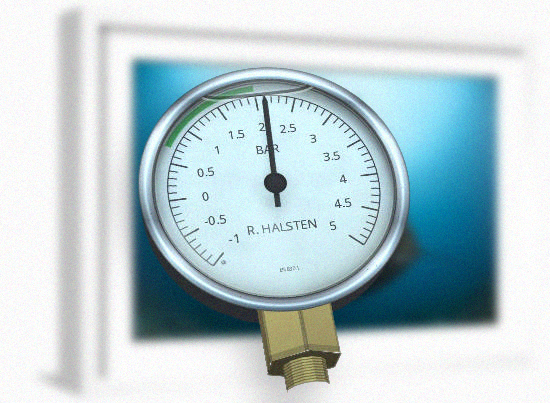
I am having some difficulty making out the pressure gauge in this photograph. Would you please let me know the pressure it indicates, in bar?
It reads 2.1 bar
